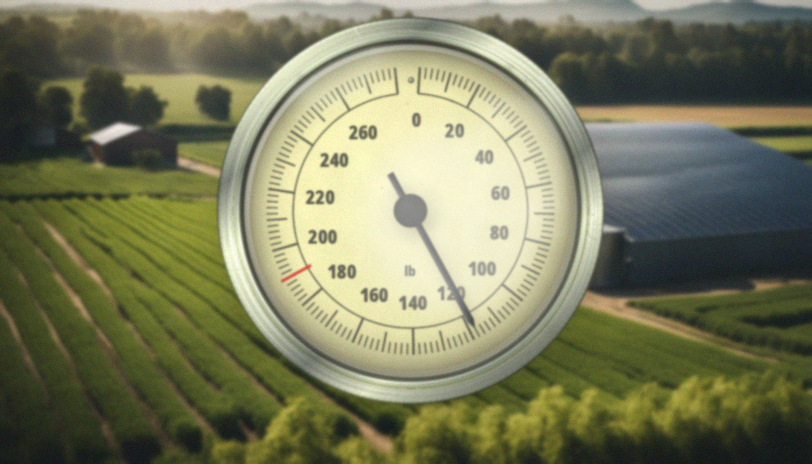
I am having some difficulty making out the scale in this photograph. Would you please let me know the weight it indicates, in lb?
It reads 118 lb
